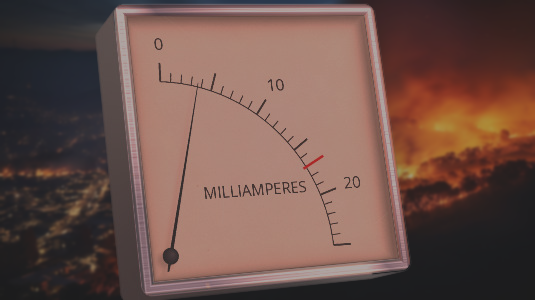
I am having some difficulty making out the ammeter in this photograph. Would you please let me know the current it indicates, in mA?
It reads 3.5 mA
